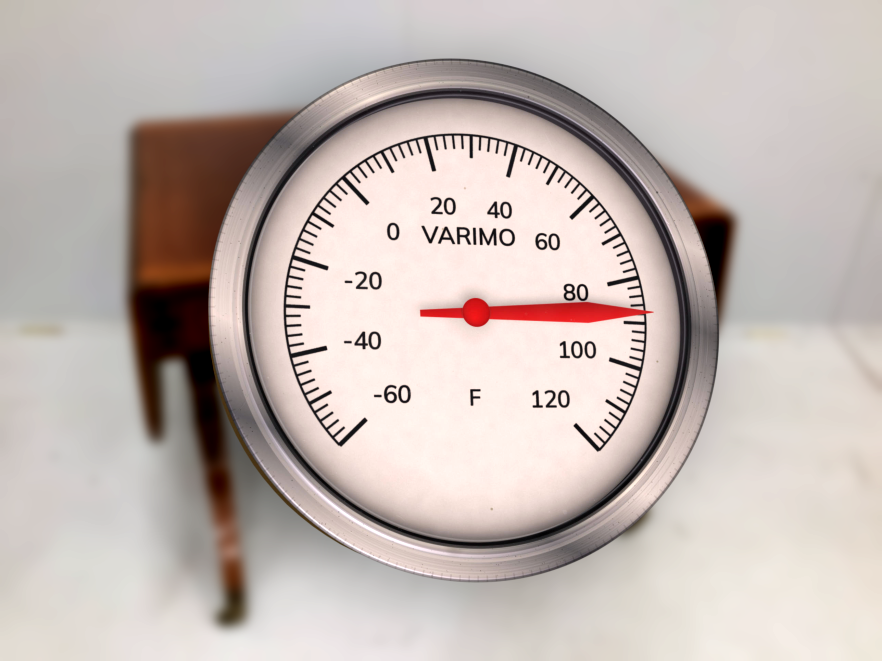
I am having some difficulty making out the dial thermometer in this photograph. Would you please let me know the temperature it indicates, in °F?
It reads 88 °F
